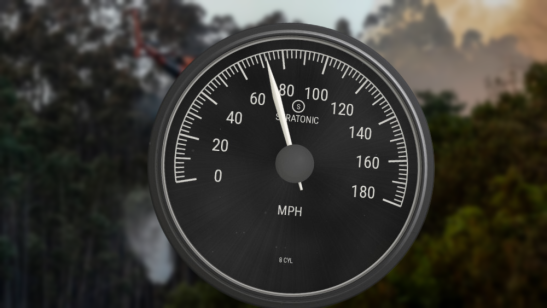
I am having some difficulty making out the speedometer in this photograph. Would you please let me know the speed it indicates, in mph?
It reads 72 mph
